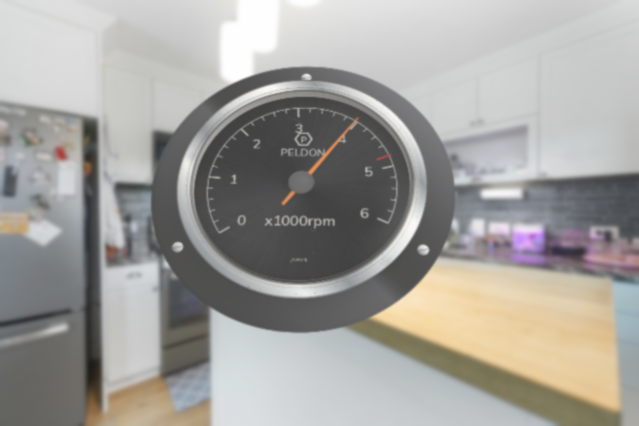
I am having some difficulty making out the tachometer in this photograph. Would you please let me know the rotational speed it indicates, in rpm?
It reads 4000 rpm
